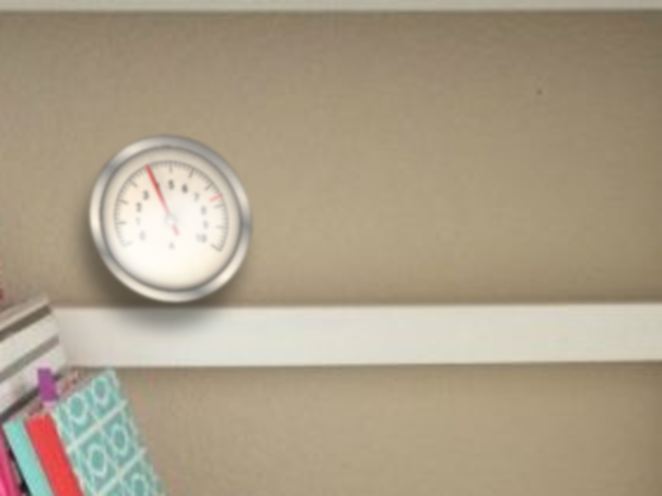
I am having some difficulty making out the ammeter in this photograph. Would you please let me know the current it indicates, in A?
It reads 4 A
